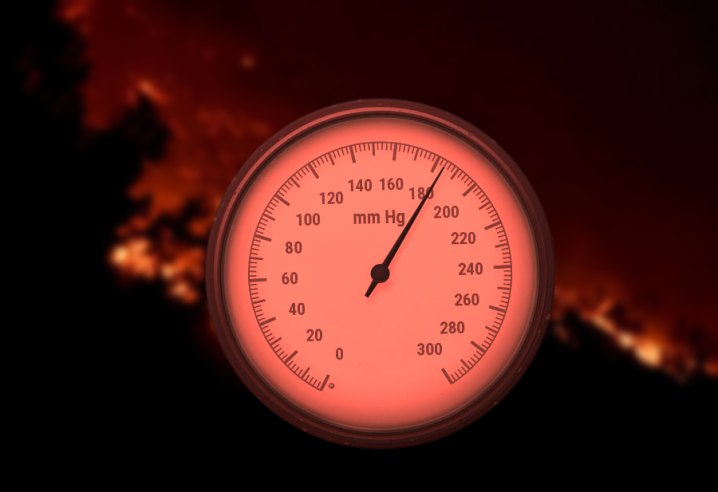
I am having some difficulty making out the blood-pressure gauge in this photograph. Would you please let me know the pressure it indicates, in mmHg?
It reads 184 mmHg
